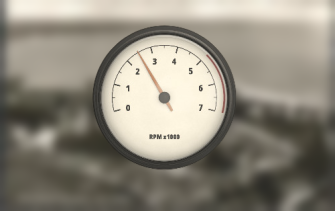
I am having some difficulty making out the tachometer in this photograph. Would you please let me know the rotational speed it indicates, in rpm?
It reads 2500 rpm
